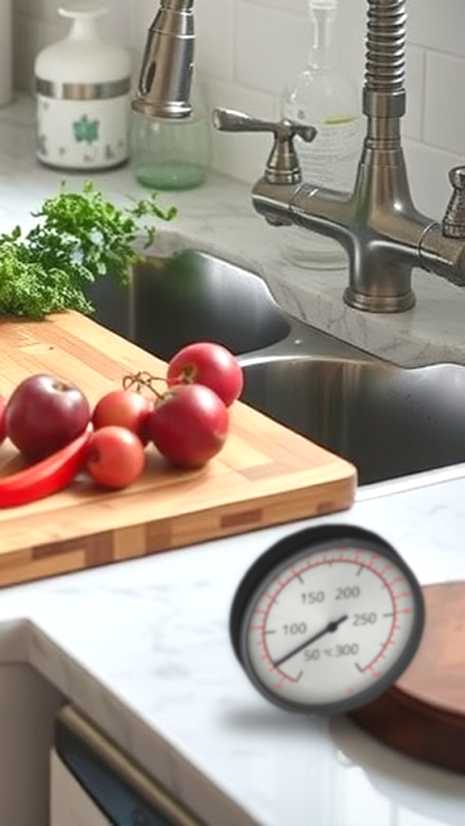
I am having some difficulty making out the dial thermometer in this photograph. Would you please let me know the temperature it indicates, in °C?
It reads 75 °C
